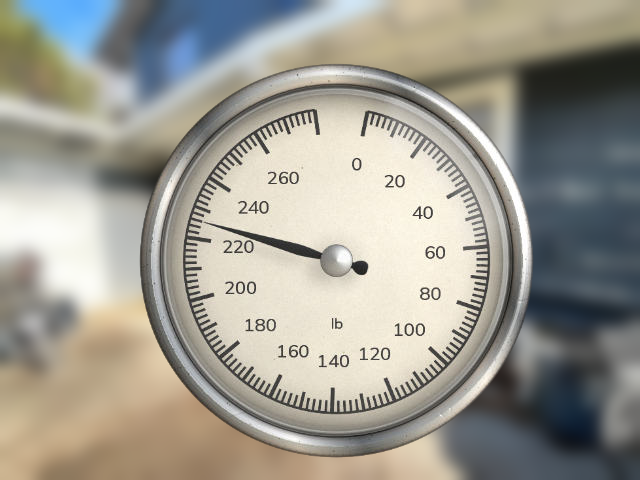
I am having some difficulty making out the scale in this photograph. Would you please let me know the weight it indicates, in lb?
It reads 226 lb
